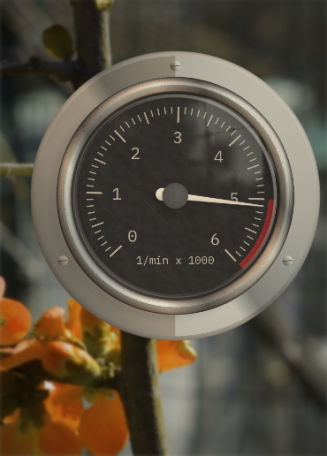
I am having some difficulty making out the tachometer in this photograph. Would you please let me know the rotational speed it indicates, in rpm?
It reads 5100 rpm
